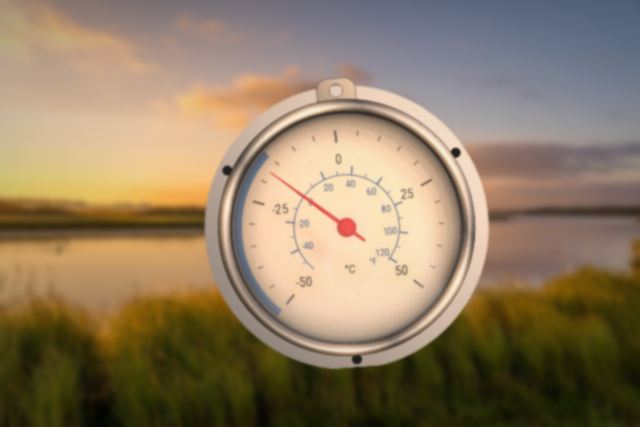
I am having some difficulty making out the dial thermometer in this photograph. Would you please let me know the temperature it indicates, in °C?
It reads -17.5 °C
